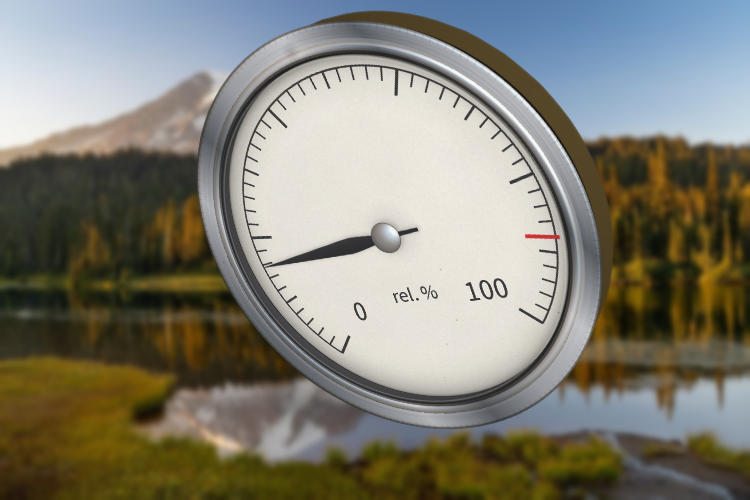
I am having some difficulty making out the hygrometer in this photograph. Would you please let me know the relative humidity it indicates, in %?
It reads 16 %
